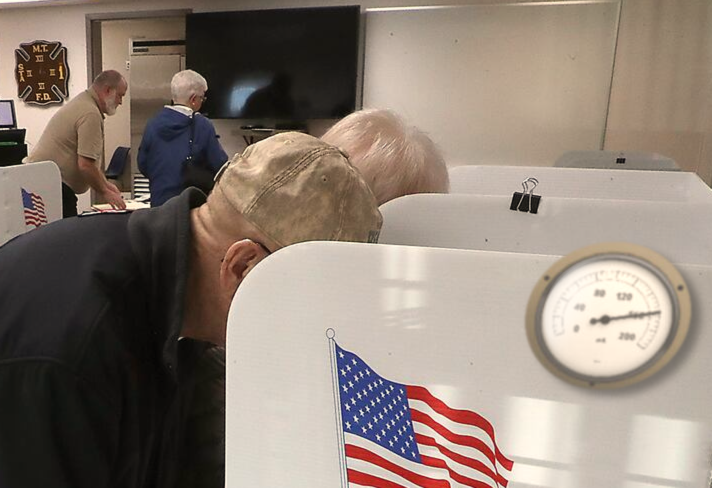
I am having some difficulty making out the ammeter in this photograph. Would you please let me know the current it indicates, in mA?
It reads 160 mA
